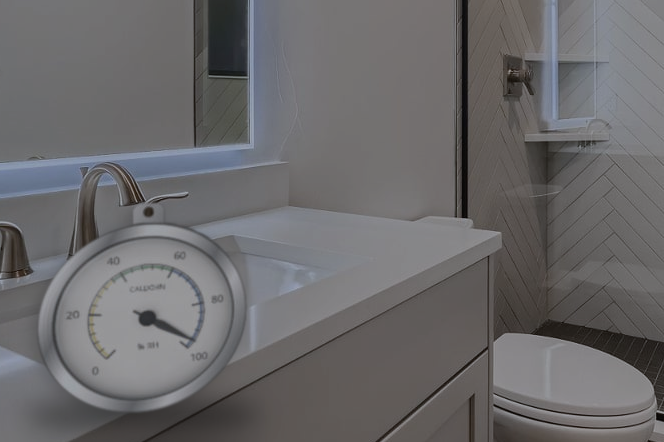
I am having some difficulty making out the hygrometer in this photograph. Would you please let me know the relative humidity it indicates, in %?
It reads 96 %
